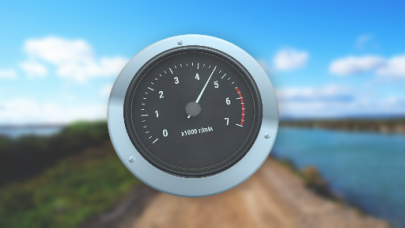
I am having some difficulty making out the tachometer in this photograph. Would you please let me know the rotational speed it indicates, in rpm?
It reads 4600 rpm
